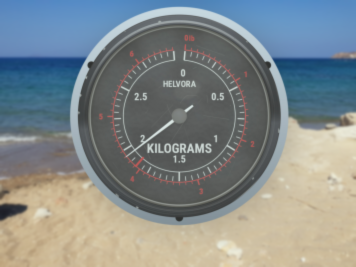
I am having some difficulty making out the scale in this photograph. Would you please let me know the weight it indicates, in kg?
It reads 1.95 kg
